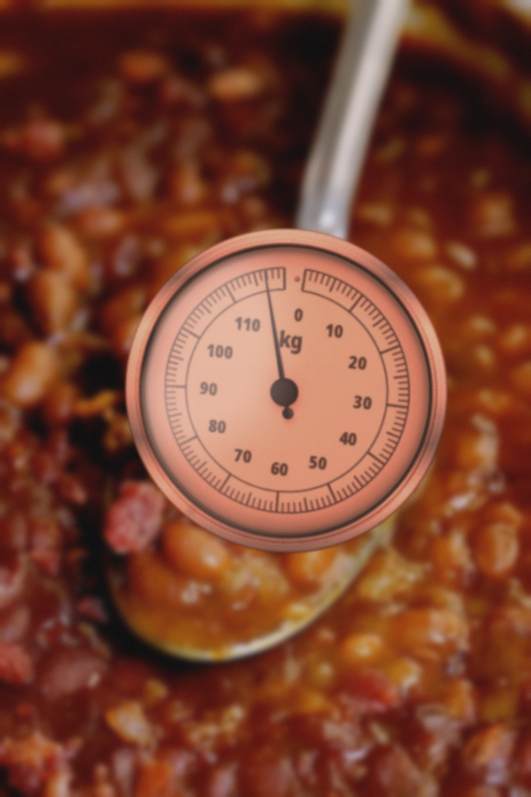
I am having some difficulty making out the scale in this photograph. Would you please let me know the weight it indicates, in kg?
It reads 117 kg
